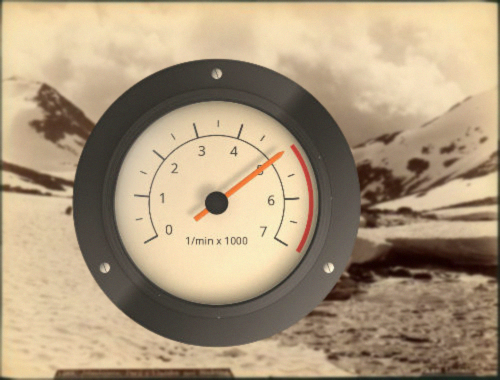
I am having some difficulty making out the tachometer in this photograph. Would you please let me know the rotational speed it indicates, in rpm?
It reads 5000 rpm
